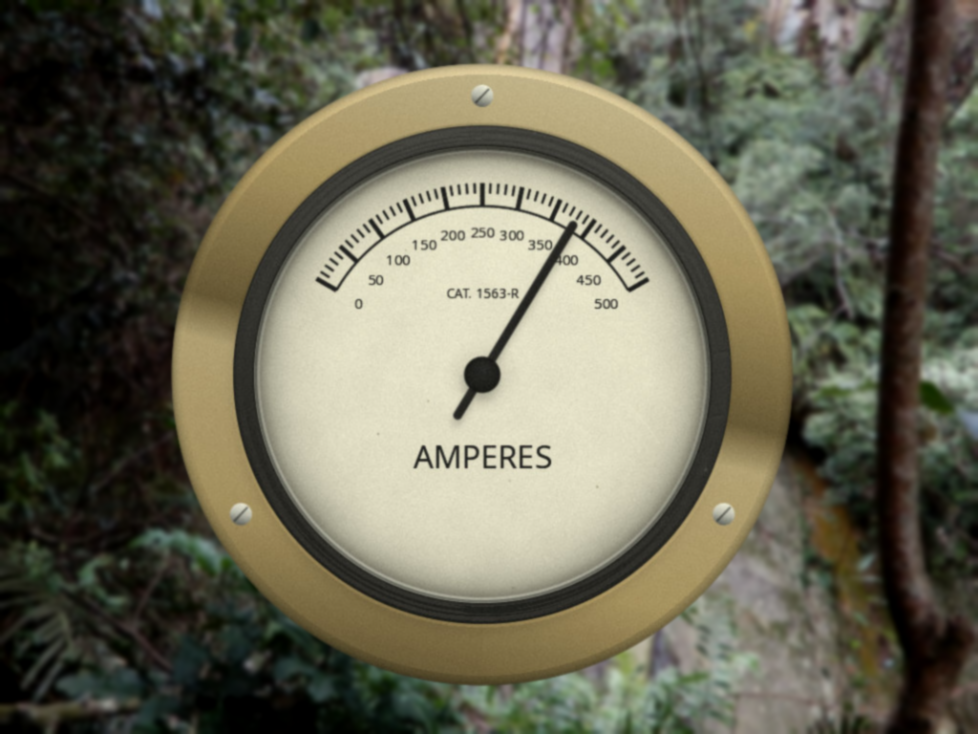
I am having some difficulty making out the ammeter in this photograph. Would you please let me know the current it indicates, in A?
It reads 380 A
